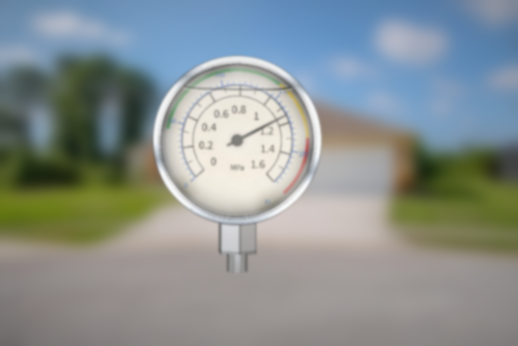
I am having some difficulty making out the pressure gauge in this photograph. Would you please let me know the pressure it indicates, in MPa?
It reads 1.15 MPa
